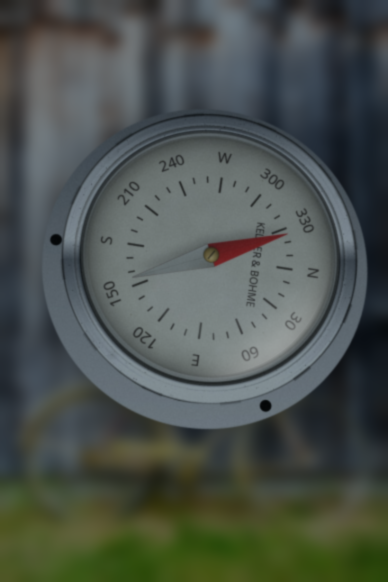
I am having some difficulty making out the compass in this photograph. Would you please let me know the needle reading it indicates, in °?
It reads 335 °
